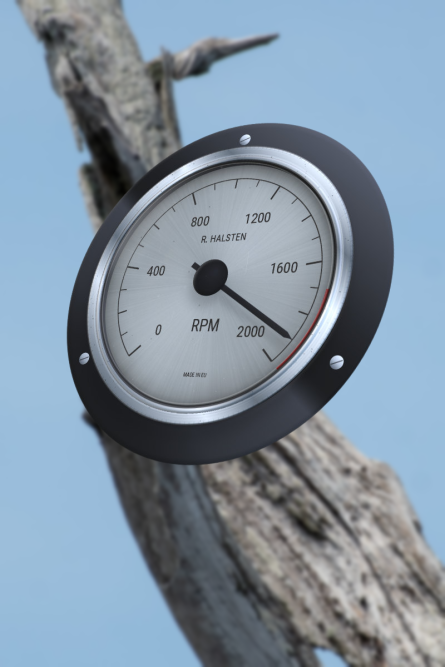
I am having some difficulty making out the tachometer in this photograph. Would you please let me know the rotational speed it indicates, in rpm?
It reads 1900 rpm
